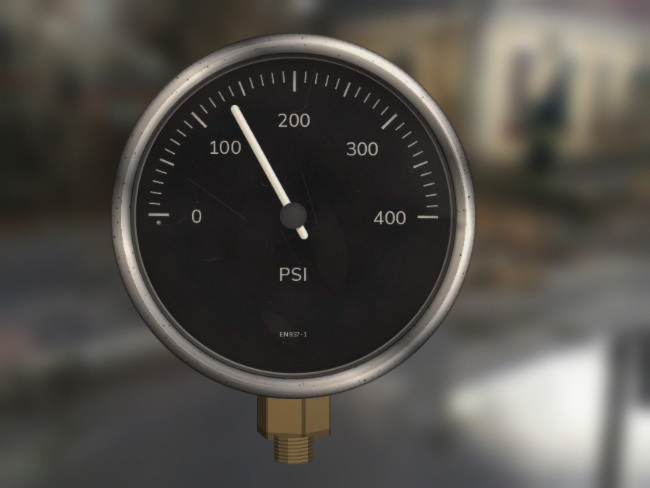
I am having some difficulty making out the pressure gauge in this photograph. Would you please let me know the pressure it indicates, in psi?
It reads 135 psi
